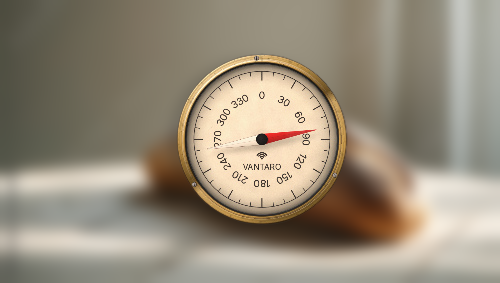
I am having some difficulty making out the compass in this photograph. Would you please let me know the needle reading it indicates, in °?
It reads 80 °
